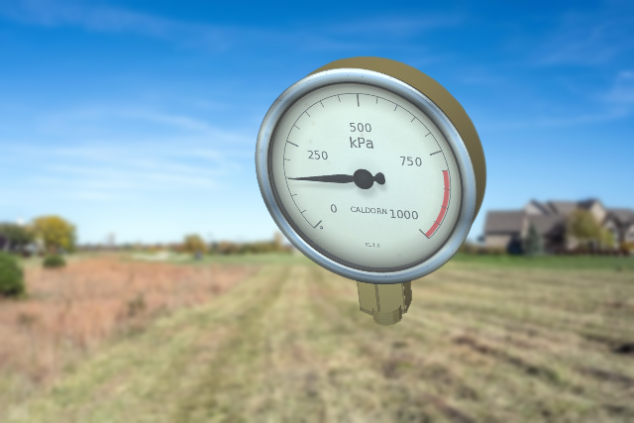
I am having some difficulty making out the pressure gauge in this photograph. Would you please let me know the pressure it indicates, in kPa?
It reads 150 kPa
